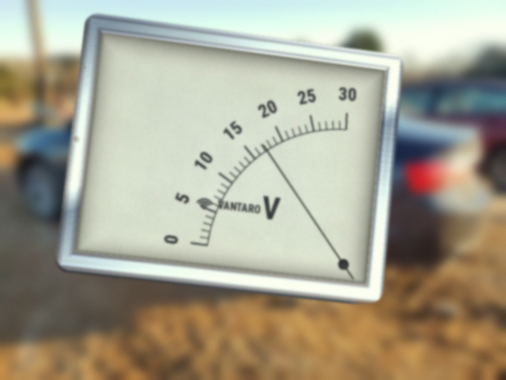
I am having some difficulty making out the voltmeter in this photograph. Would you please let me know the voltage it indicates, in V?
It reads 17 V
